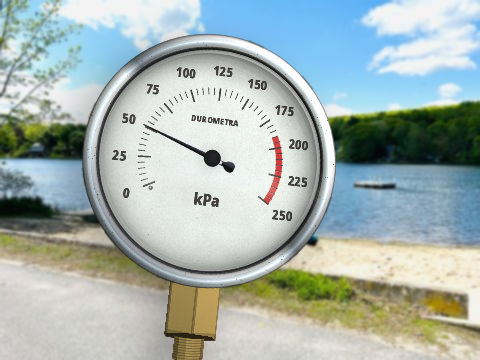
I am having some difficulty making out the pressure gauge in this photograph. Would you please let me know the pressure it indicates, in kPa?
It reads 50 kPa
